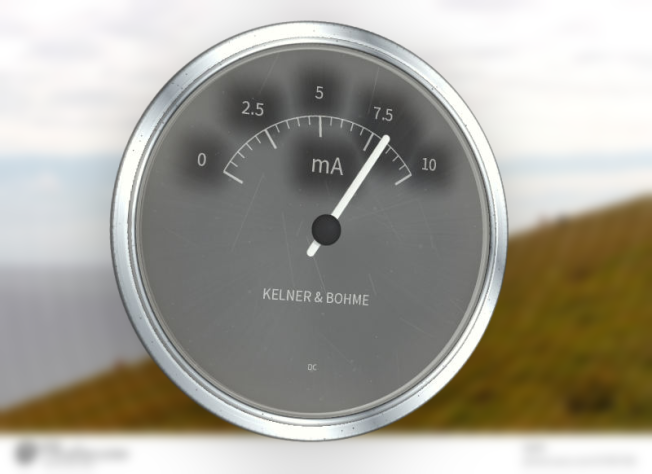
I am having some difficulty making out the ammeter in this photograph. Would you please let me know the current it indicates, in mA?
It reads 8 mA
